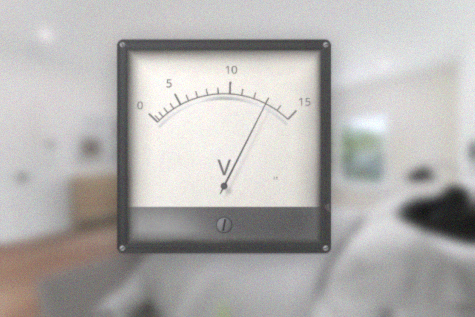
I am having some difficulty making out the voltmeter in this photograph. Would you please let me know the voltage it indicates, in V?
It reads 13 V
